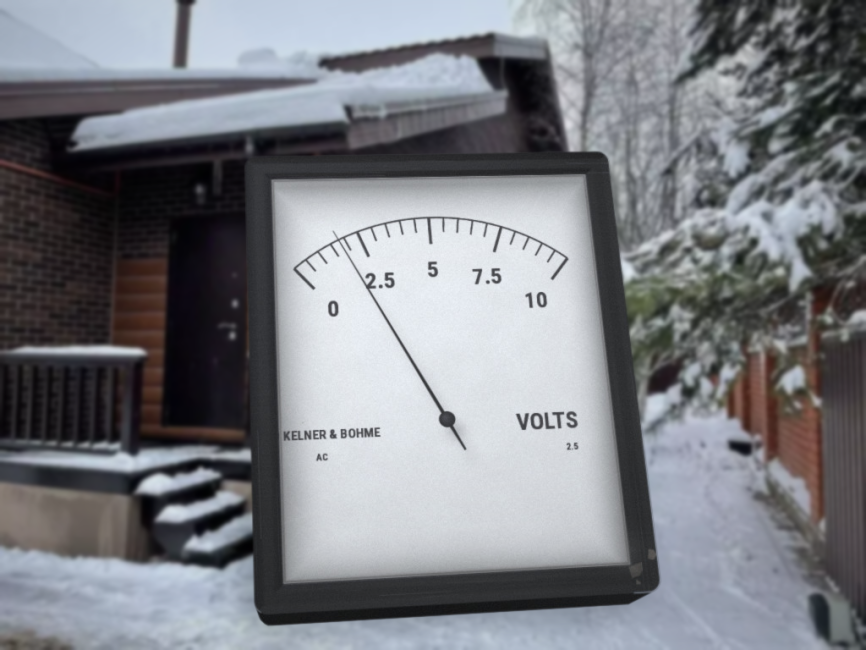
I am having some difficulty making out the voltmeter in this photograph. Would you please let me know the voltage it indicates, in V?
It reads 1.75 V
